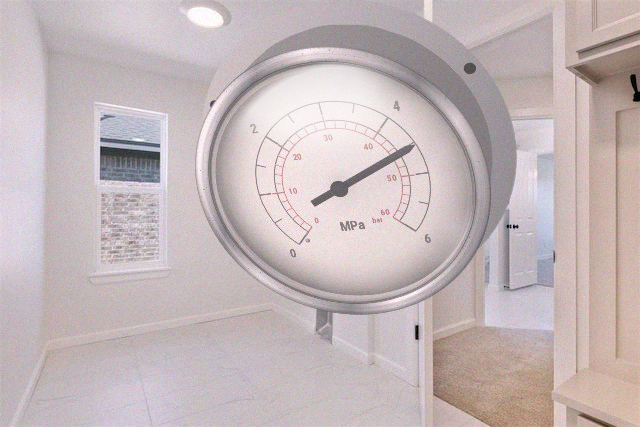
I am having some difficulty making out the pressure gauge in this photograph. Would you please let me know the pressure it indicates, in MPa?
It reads 4.5 MPa
